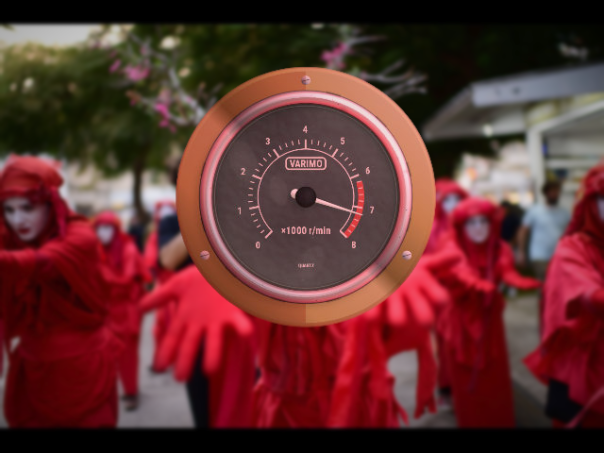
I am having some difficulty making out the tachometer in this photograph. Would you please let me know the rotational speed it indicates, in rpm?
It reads 7200 rpm
